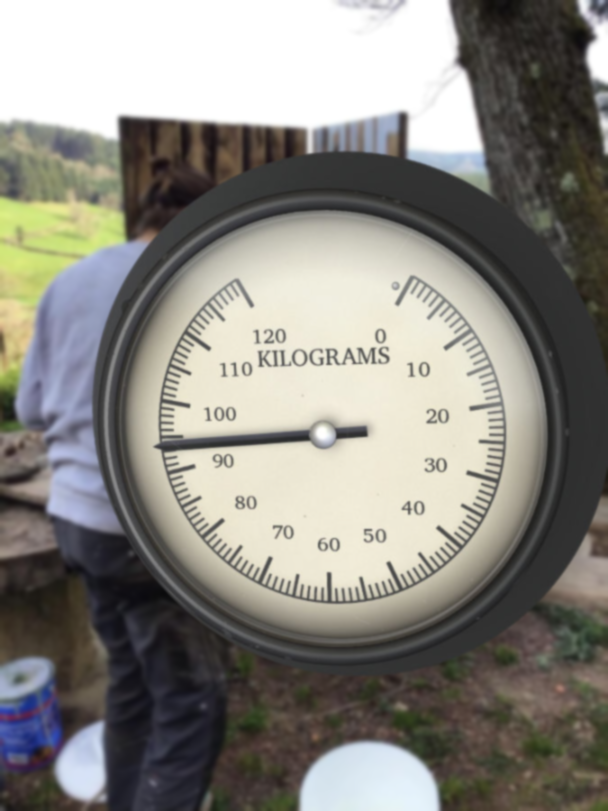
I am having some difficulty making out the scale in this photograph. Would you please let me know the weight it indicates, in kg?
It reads 94 kg
